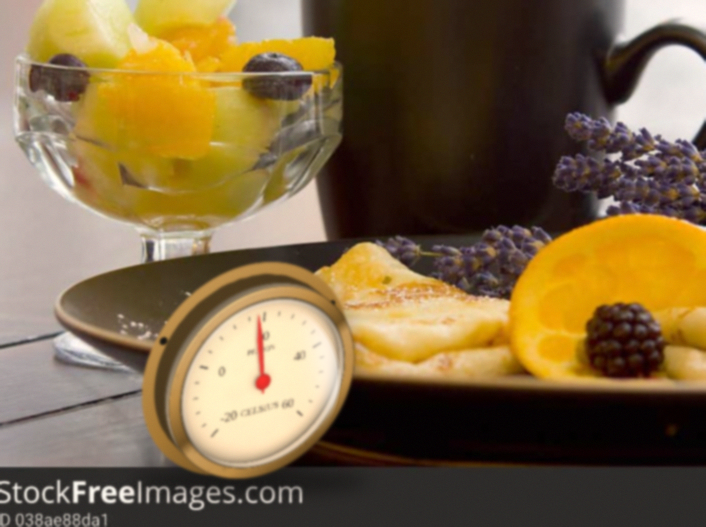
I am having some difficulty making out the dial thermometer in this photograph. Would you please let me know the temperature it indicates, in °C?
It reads 18 °C
